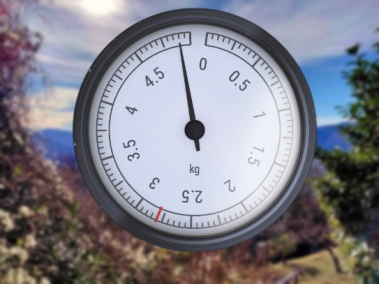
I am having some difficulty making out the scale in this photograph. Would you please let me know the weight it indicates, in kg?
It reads 4.9 kg
